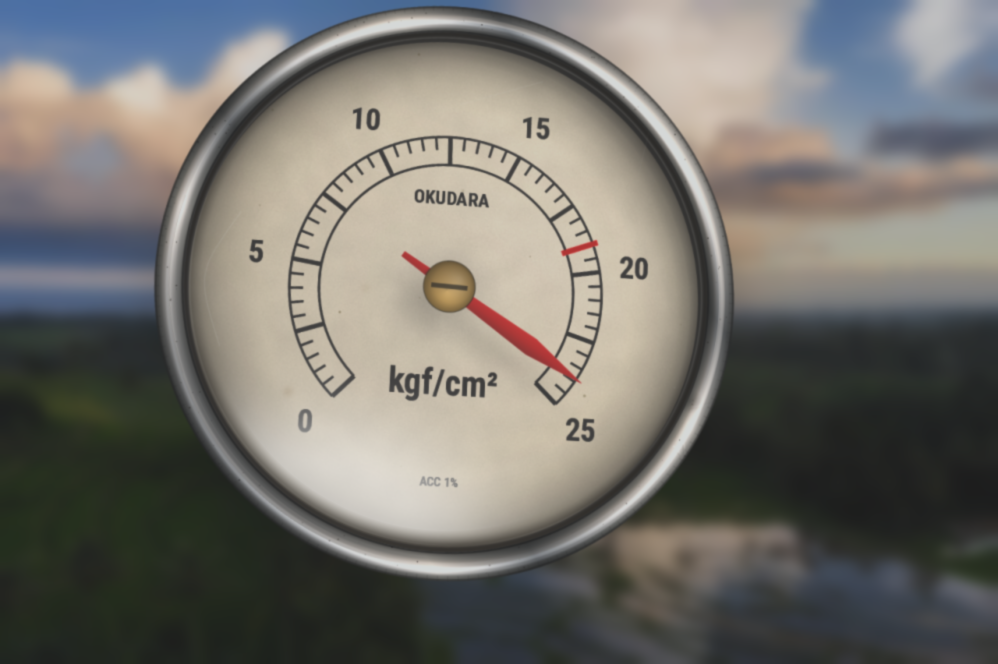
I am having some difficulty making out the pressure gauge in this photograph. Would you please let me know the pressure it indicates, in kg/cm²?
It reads 24 kg/cm²
